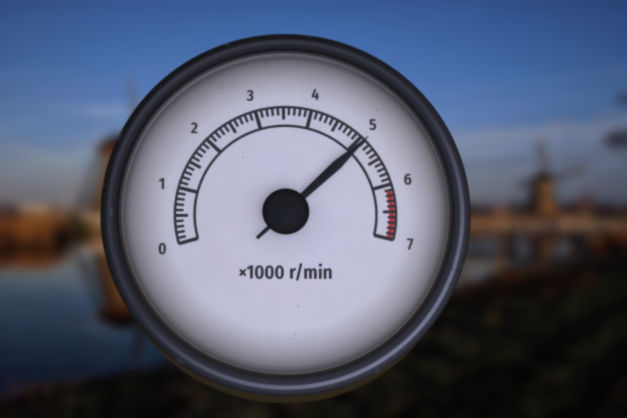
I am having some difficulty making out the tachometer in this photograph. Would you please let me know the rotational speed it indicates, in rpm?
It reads 5100 rpm
